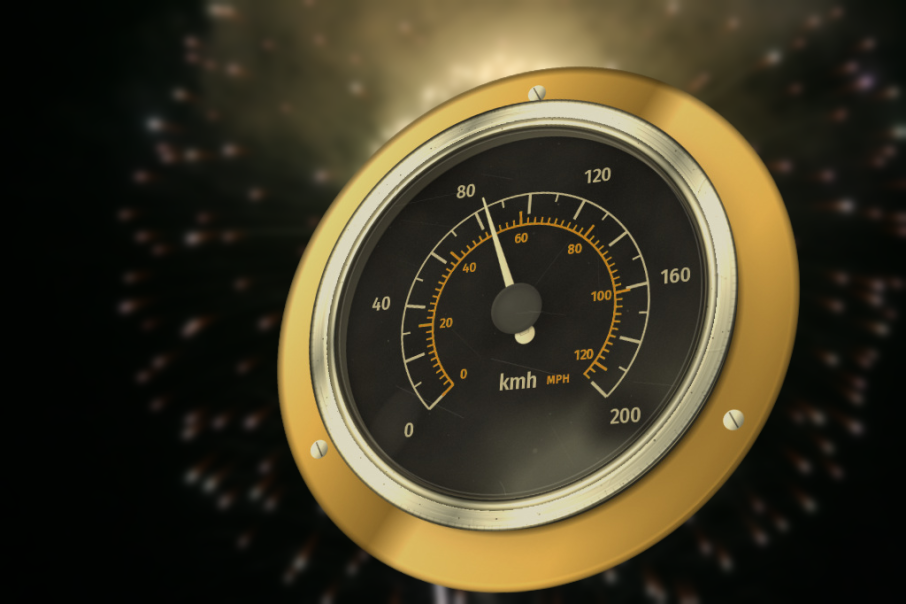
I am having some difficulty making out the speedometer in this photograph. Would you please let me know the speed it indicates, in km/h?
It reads 85 km/h
